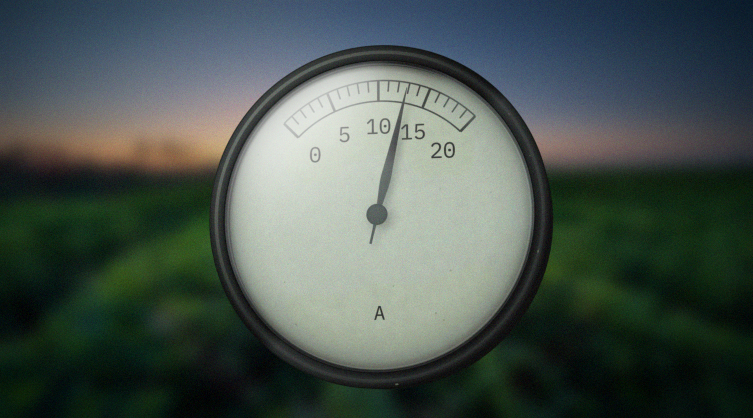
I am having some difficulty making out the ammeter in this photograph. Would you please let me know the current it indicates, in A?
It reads 13 A
